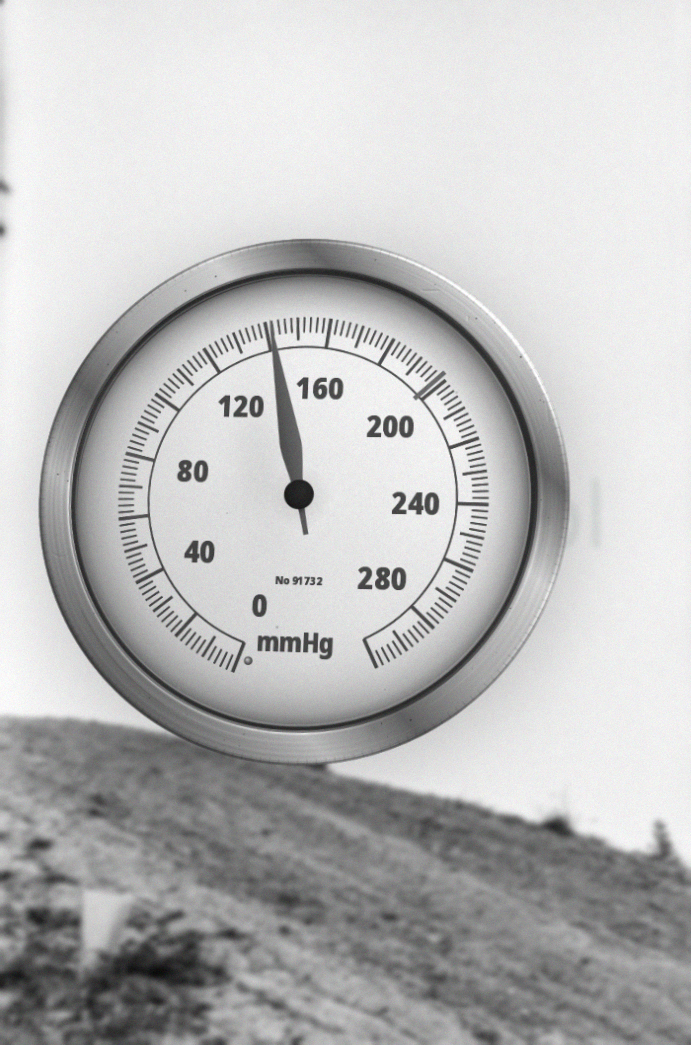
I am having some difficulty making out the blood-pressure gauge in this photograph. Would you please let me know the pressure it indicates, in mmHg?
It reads 142 mmHg
